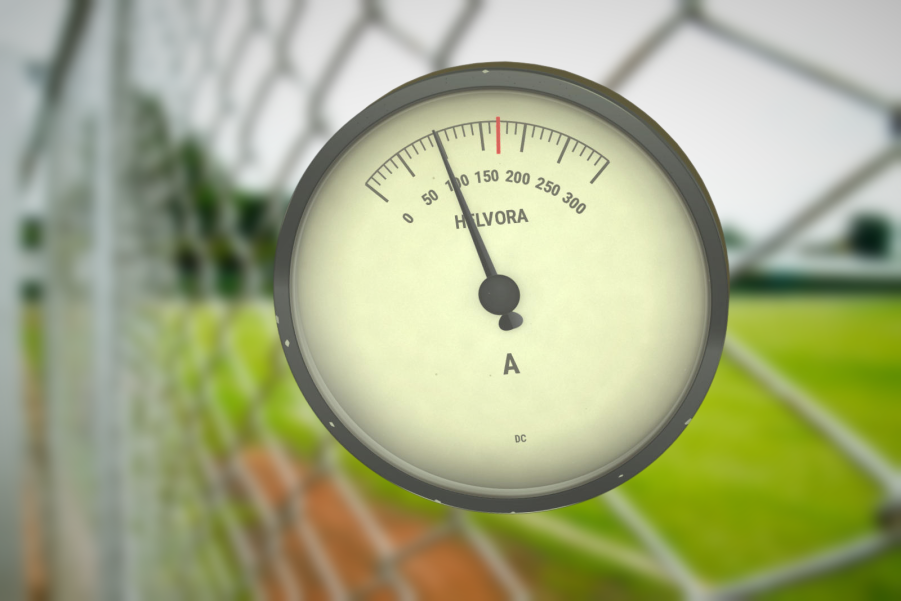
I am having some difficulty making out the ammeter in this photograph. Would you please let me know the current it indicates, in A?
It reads 100 A
